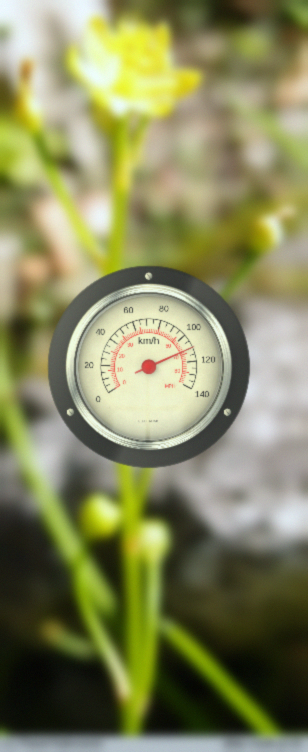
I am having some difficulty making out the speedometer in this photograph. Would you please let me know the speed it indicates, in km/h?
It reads 110 km/h
